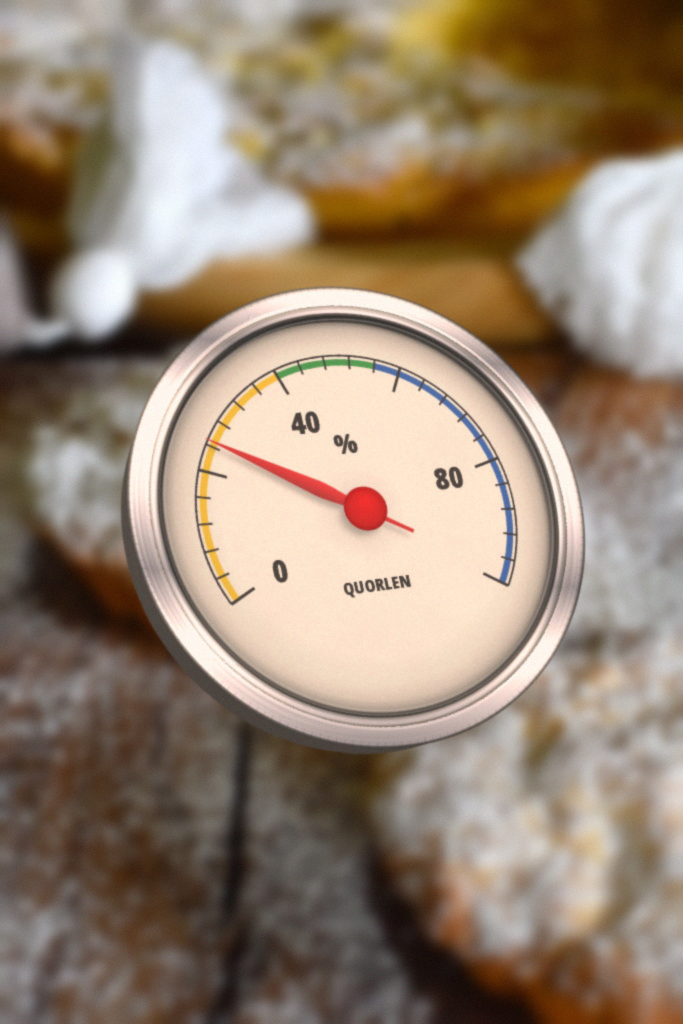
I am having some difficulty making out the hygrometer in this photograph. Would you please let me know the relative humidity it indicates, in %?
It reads 24 %
